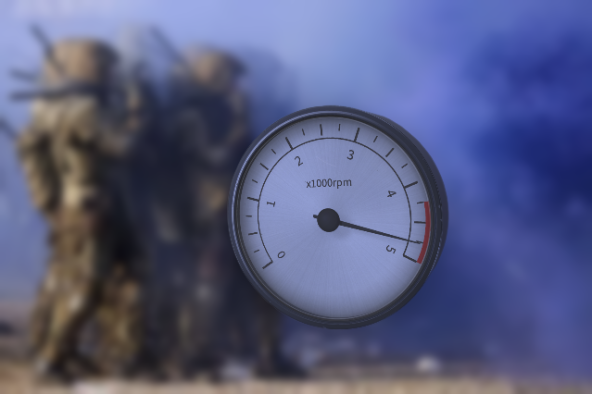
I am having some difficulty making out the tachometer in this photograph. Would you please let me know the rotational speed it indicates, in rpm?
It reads 4750 rpm
